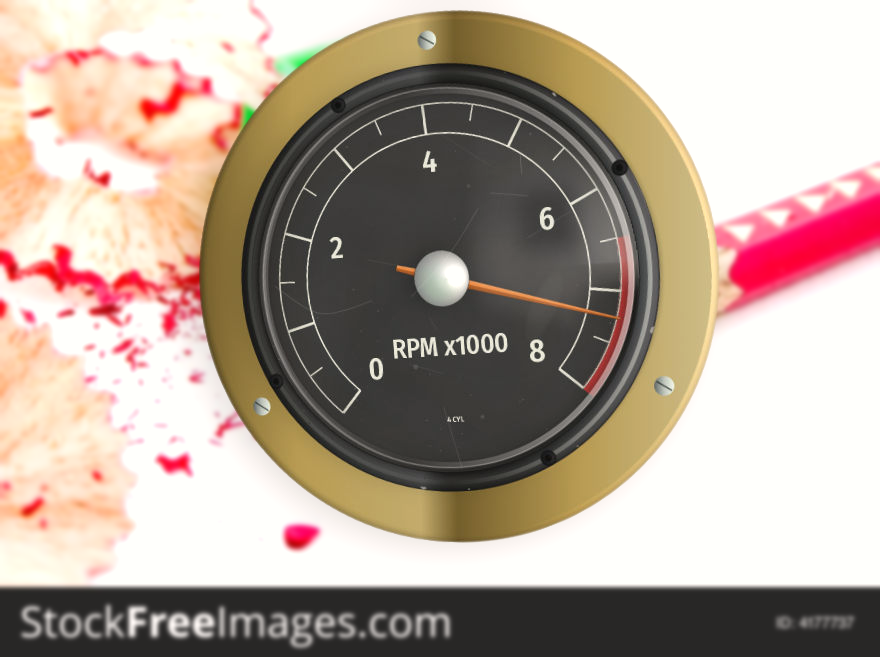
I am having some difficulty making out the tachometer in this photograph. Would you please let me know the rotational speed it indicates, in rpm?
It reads 7250 rpm
